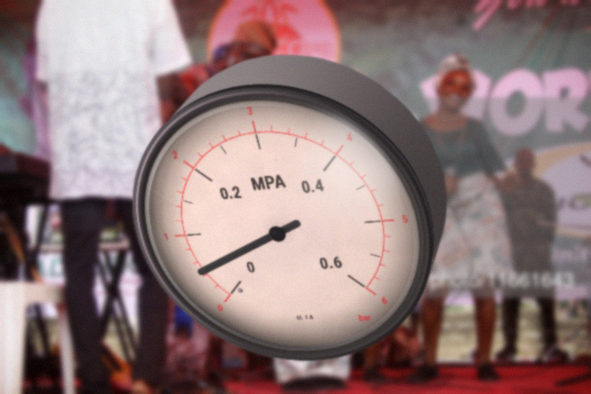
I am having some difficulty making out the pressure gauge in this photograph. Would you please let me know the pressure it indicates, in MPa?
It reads 0.05 MPa
